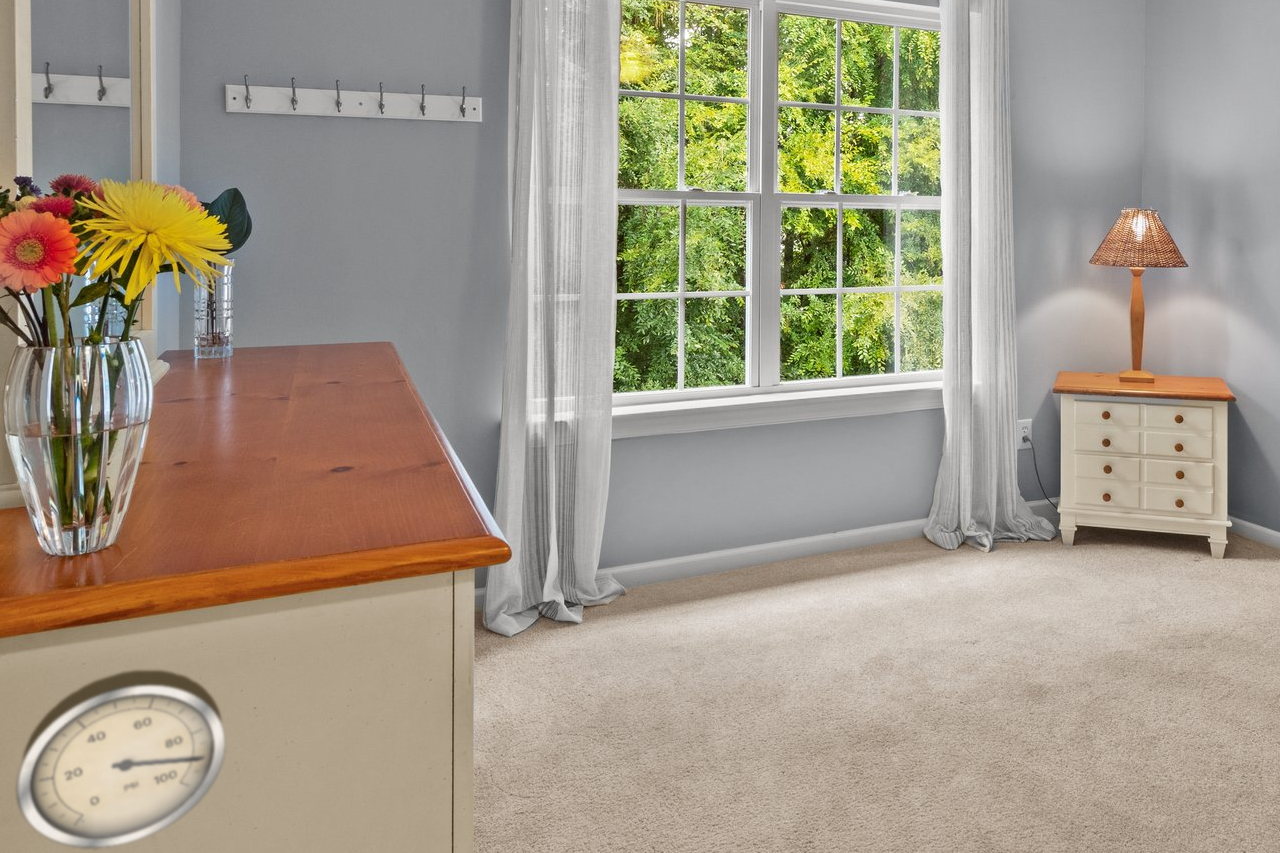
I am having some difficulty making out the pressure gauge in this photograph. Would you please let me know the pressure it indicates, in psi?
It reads 90 psi
